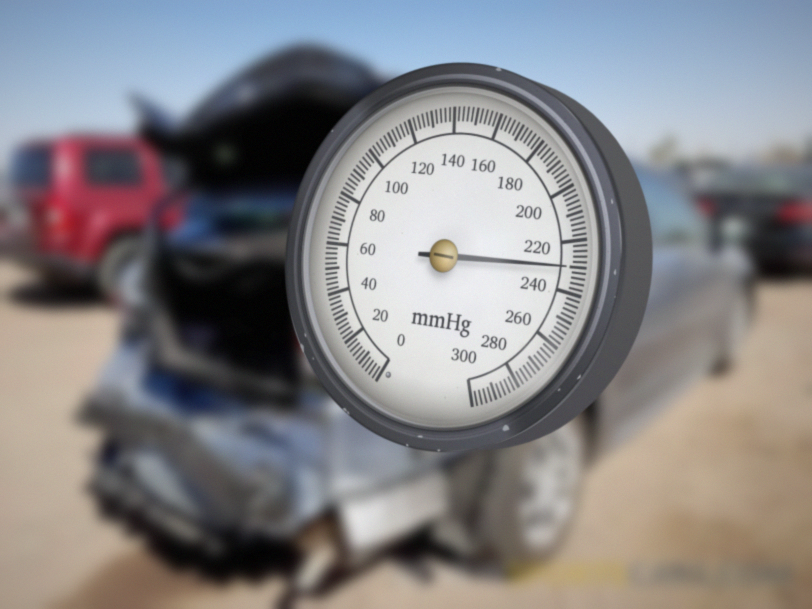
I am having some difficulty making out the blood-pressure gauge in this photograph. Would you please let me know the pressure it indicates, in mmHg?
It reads 230 mmHg
